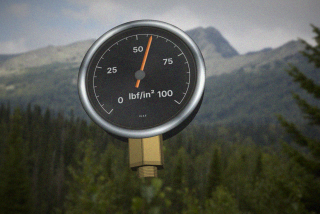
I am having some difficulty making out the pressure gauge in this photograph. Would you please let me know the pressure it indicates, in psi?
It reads 57.5 psi
